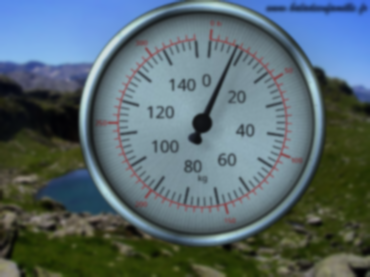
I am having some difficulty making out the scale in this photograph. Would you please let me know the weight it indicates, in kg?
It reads 8 kg
